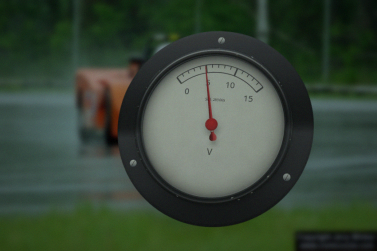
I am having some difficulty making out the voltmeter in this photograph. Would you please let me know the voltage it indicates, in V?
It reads 5 V
